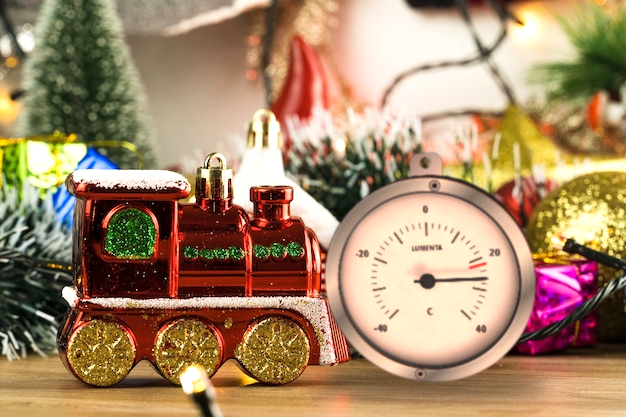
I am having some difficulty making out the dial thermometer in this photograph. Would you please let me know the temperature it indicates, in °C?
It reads 26 °C
